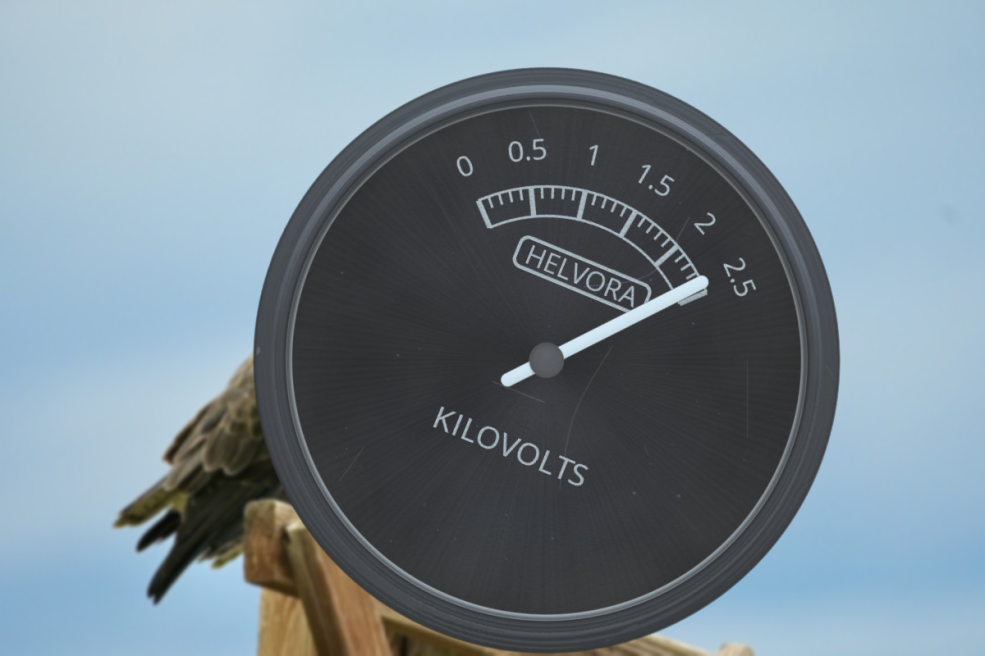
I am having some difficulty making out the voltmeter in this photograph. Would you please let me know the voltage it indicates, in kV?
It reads 2.4 kV
